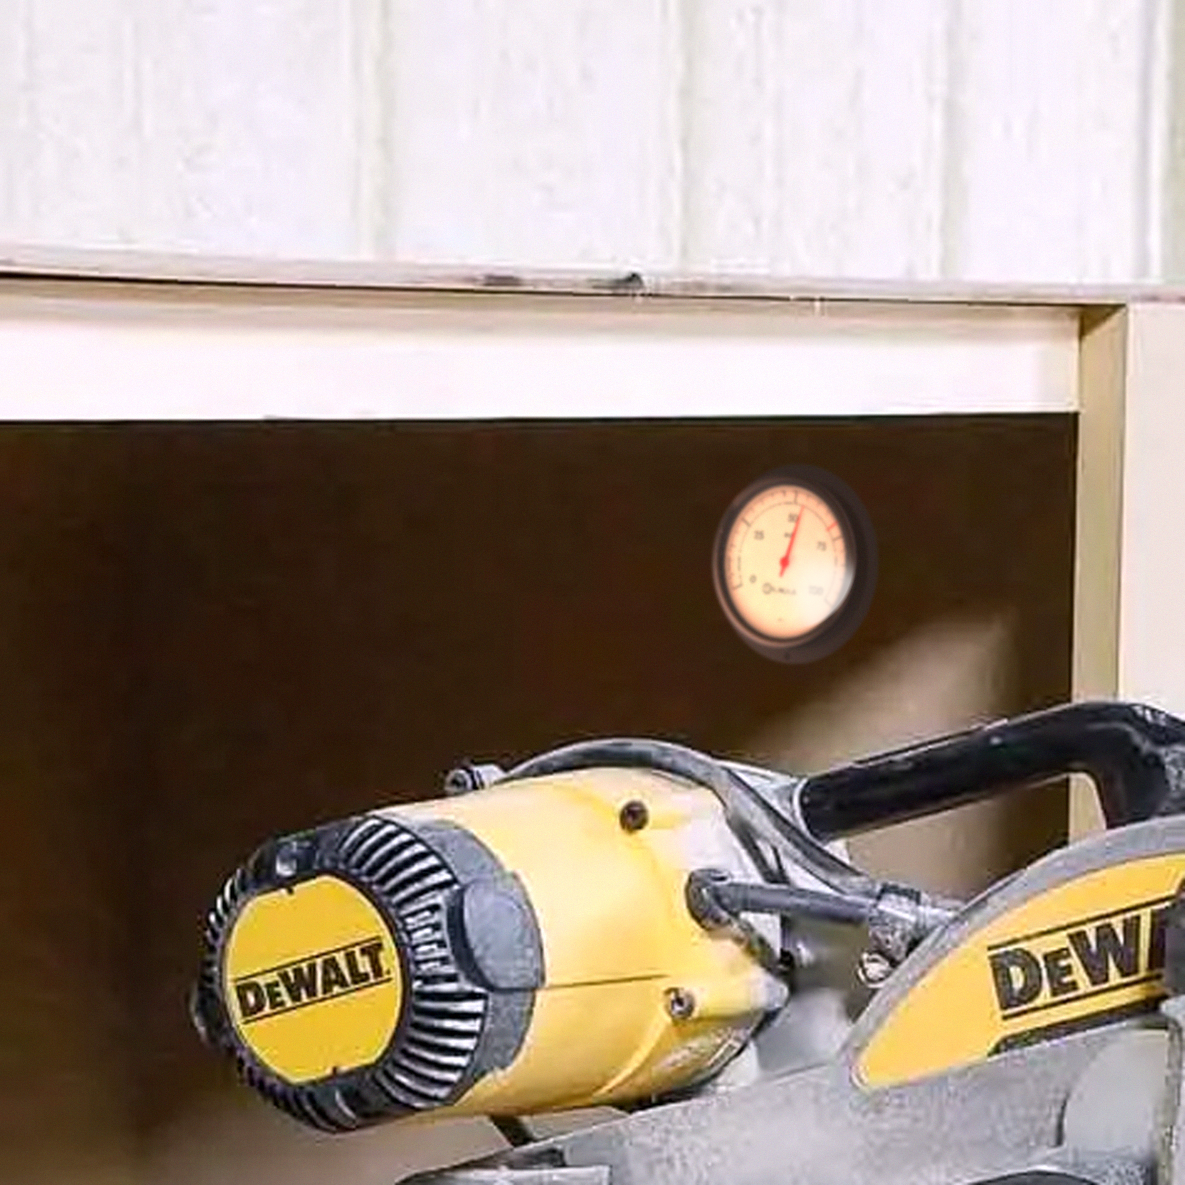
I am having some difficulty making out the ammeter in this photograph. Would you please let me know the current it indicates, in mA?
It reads 55 mA
